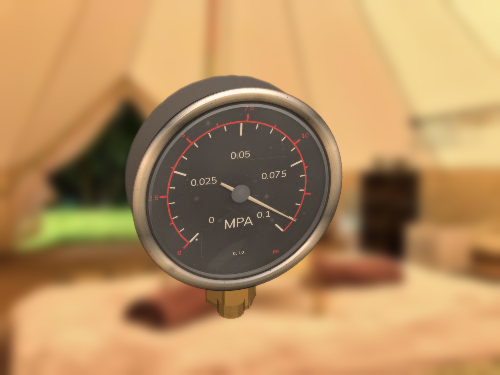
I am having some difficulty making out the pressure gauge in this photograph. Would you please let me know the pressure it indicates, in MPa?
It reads 0.095 MPa
